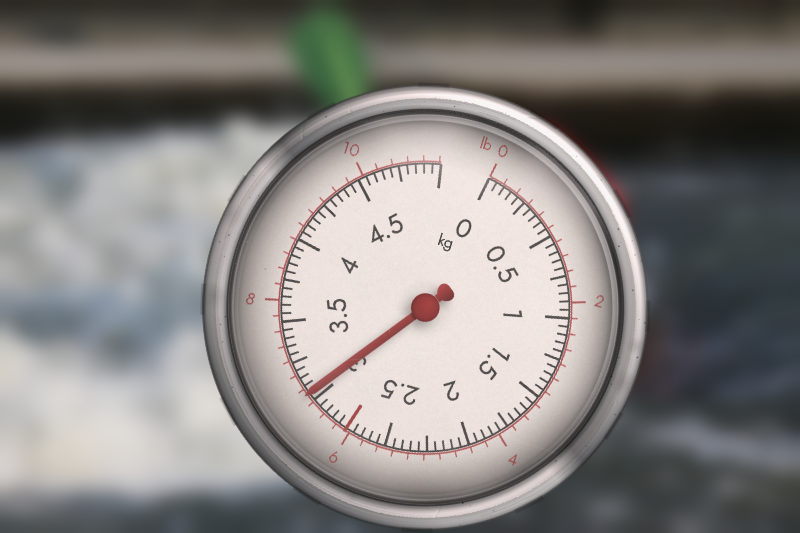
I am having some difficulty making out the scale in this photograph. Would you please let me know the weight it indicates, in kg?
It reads 3.05 kg
